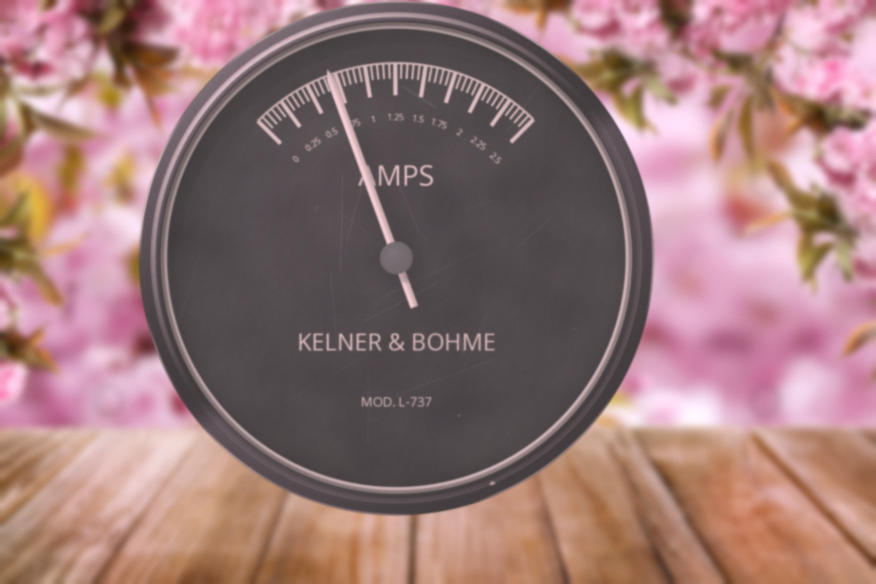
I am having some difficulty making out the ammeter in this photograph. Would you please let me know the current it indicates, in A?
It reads 0.7 A
